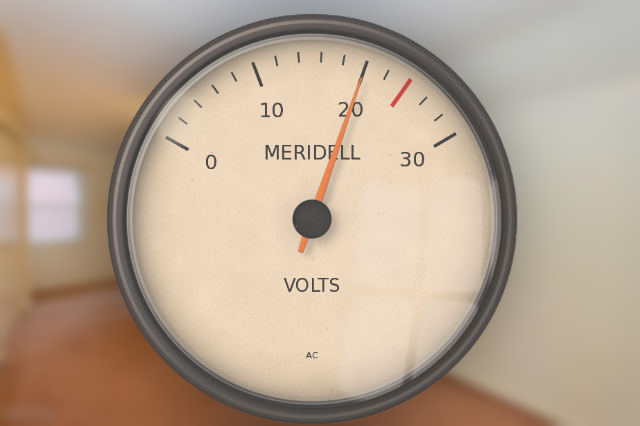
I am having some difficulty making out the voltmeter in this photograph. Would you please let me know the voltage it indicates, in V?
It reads 20 V
